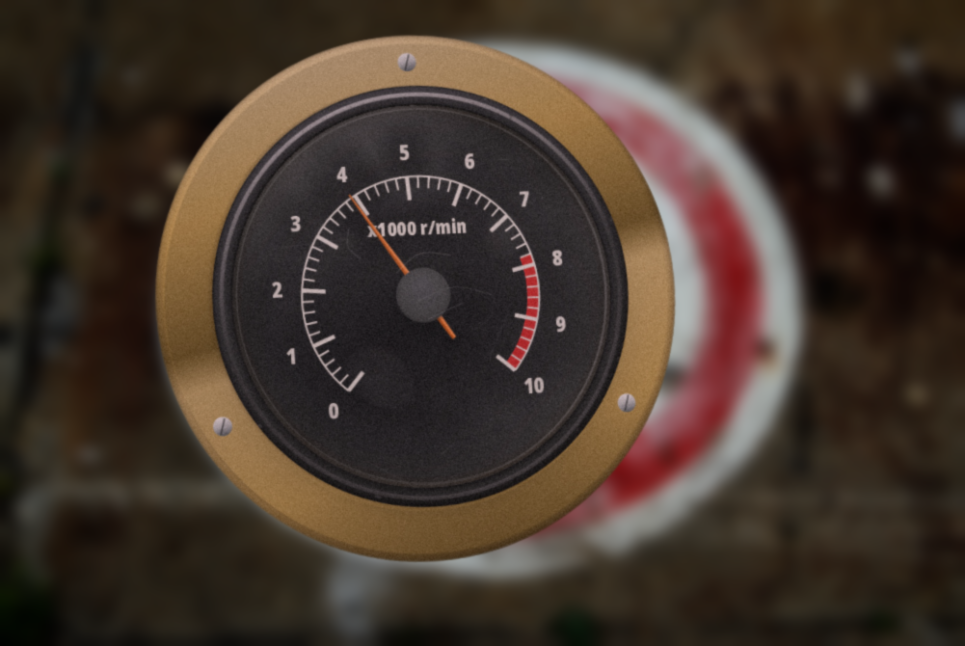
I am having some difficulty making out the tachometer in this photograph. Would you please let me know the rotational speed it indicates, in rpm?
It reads 3900 rpm
